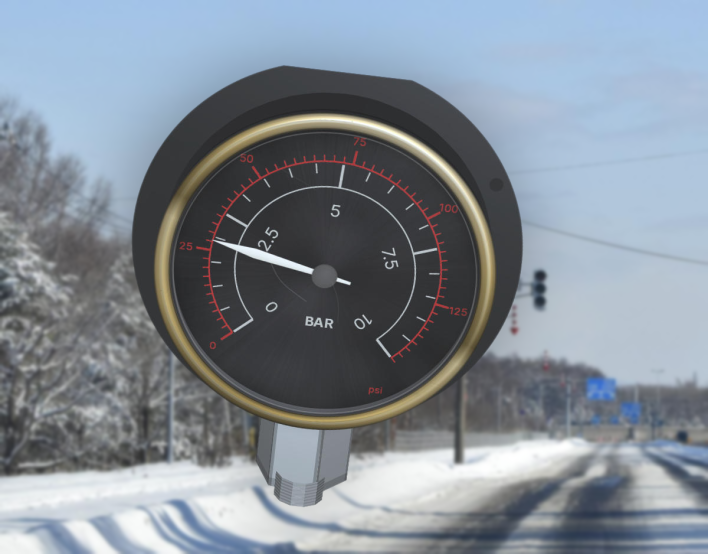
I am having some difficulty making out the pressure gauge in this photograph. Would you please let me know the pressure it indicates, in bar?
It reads 2 bar
